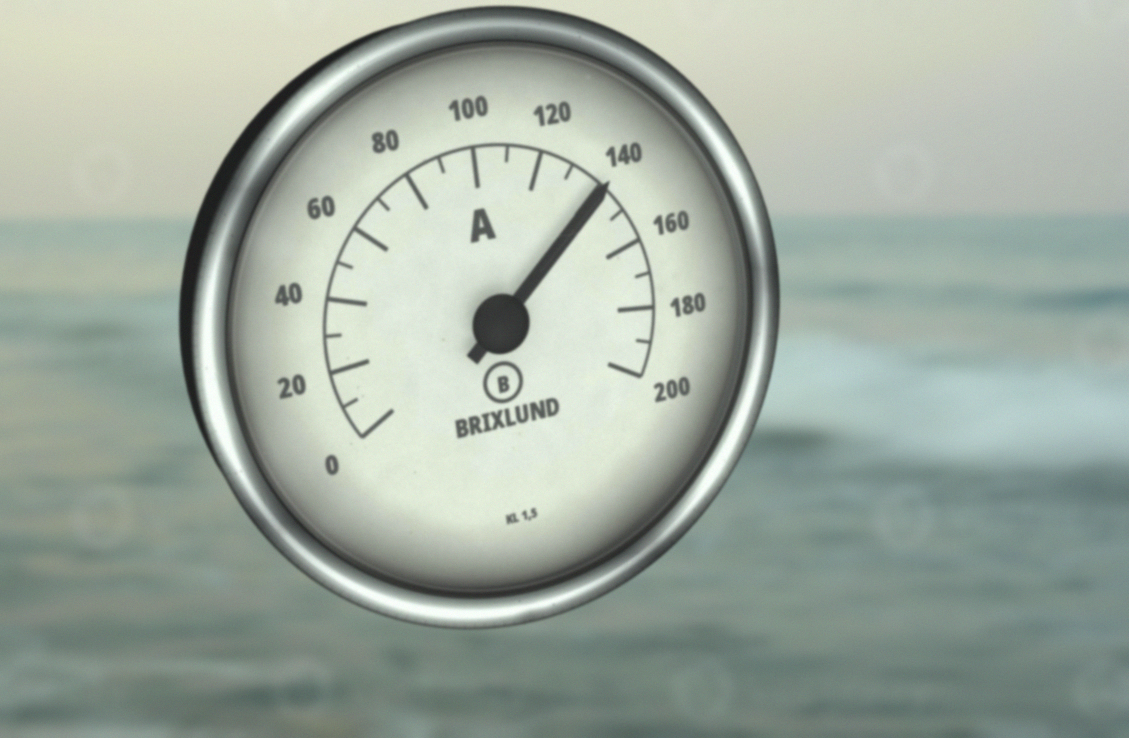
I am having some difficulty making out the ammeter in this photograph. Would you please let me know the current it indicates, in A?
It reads 140 A
